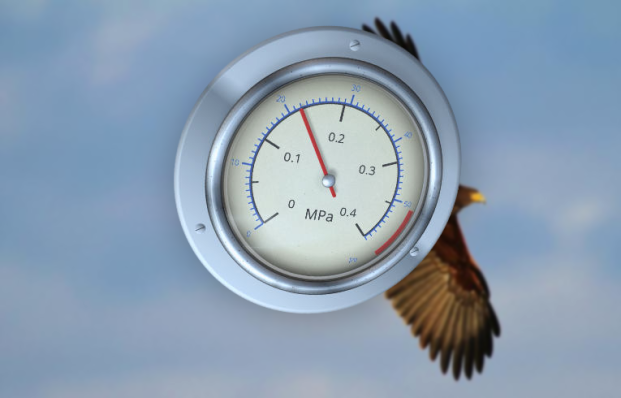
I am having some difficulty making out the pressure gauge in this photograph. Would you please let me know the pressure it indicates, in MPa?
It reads 0.15 MPa
